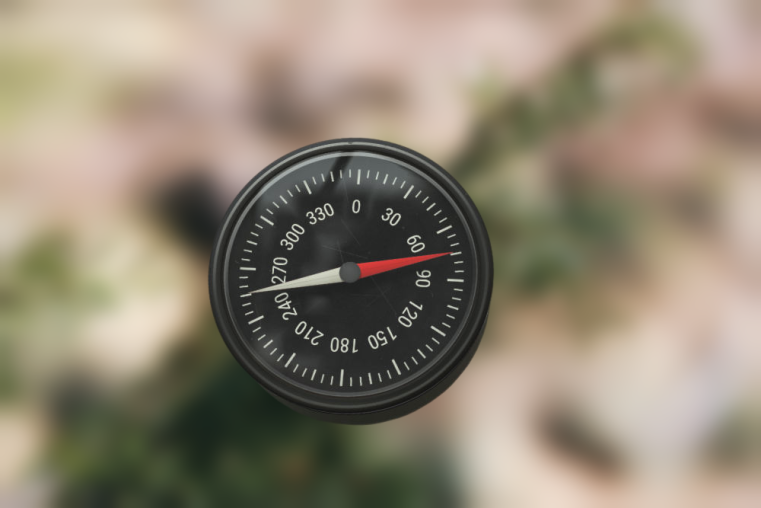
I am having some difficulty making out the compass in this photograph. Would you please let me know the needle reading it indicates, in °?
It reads 75 °
